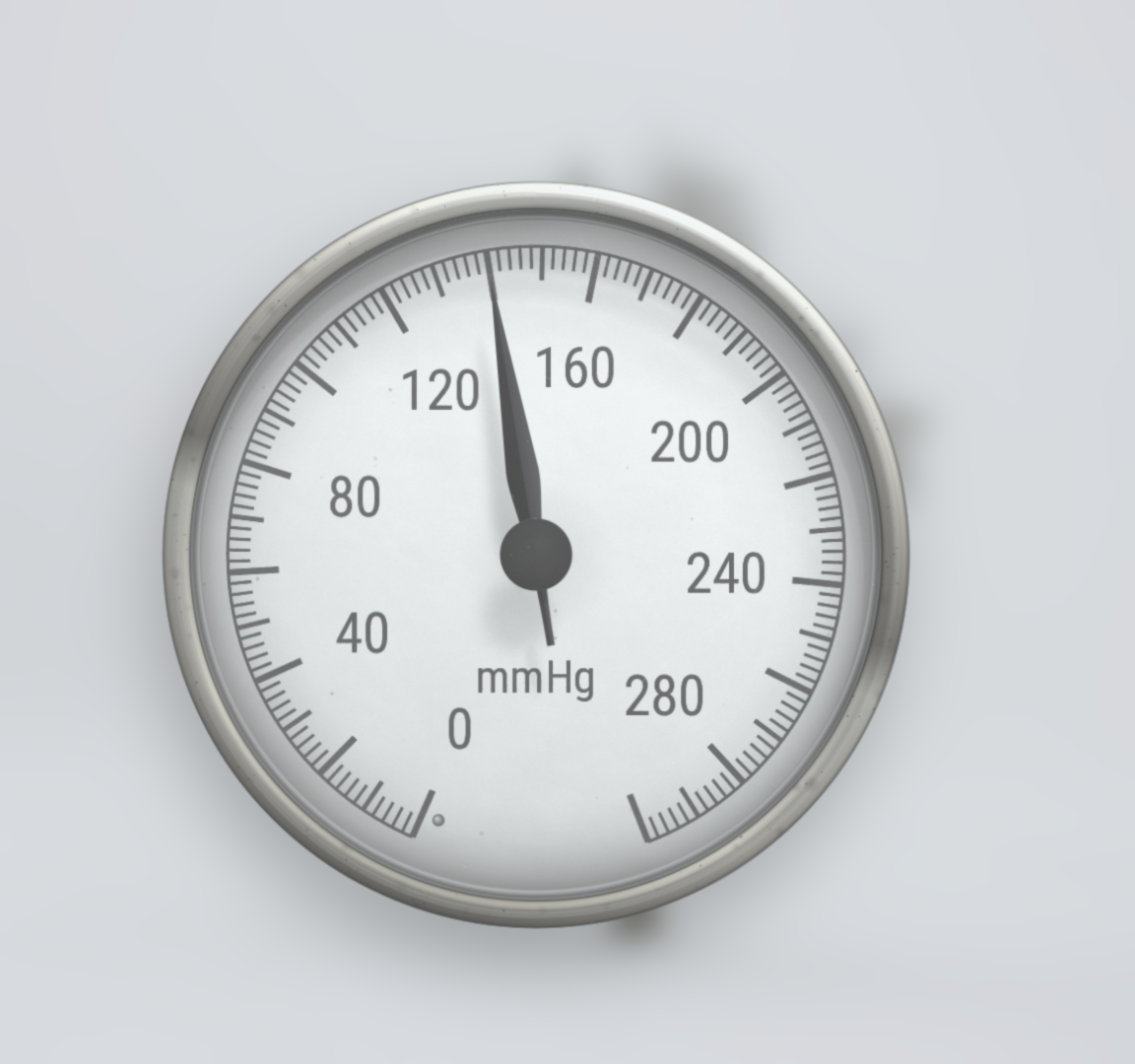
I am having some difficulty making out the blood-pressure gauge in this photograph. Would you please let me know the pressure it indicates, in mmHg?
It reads 140 mmHg
